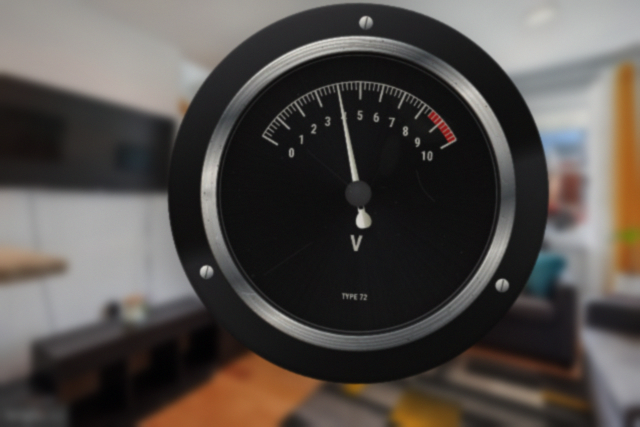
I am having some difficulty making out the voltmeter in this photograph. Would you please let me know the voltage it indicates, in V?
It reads 4 V
